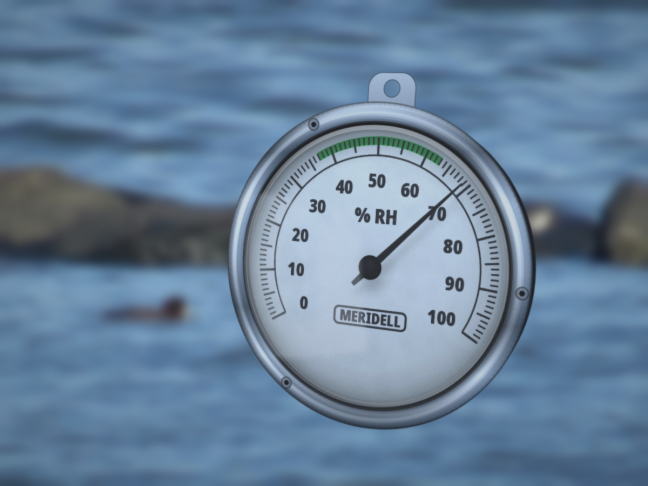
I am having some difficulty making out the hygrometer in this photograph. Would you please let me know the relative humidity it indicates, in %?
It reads 69 %
